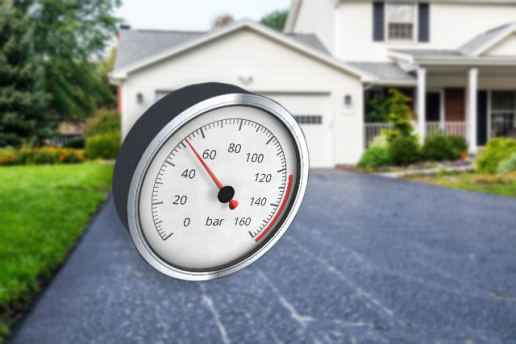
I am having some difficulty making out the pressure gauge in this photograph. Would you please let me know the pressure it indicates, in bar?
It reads 52 bar
